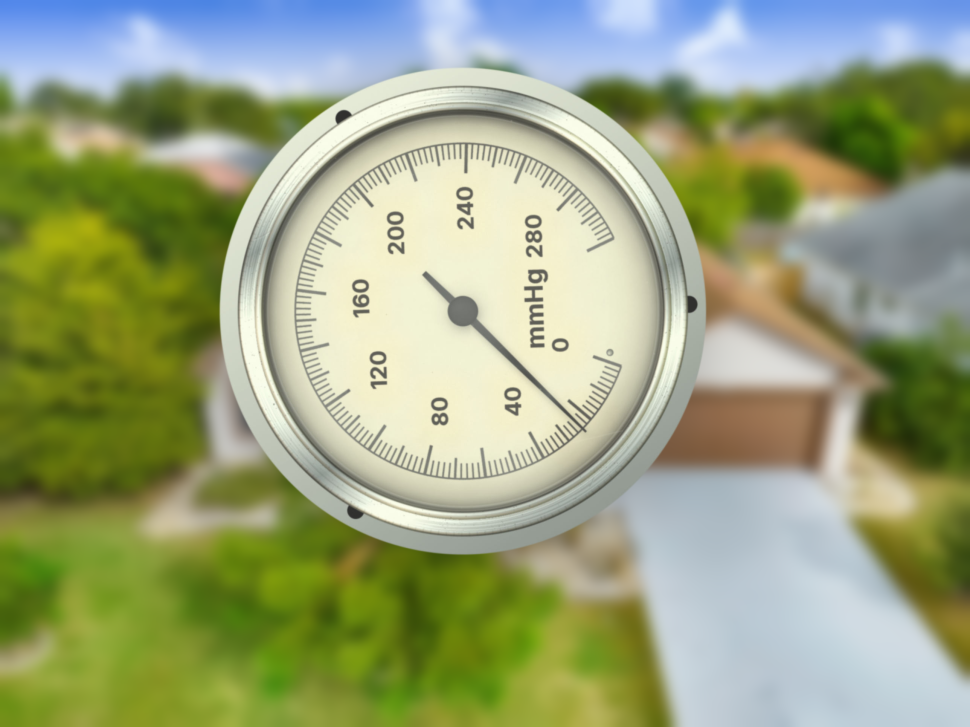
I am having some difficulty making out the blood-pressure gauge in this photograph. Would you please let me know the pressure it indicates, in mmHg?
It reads 24 mmHg
